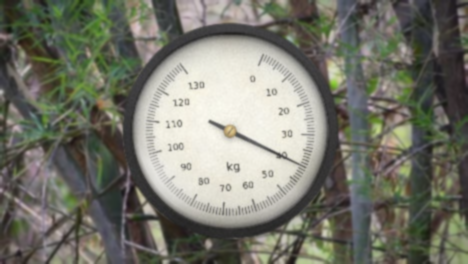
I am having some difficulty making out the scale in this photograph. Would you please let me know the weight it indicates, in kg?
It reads 40 kg
